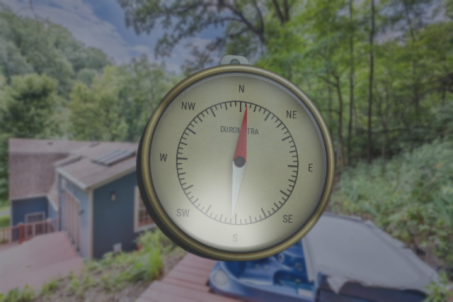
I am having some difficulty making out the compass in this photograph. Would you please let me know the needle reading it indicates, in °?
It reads 5 °
